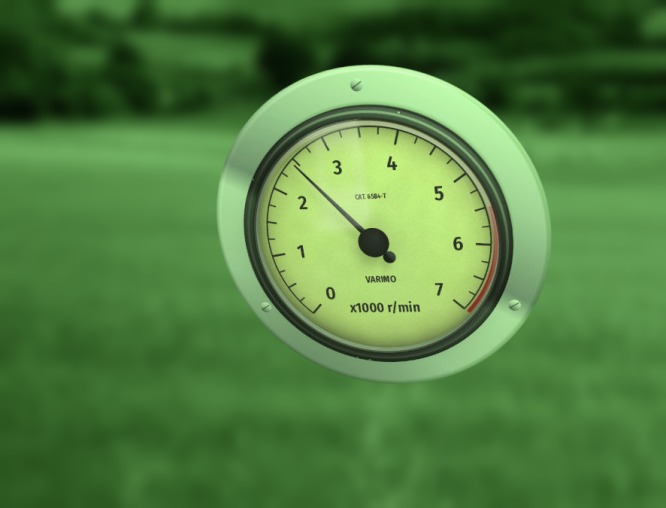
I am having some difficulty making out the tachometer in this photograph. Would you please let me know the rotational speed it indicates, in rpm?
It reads 2500 rpm
